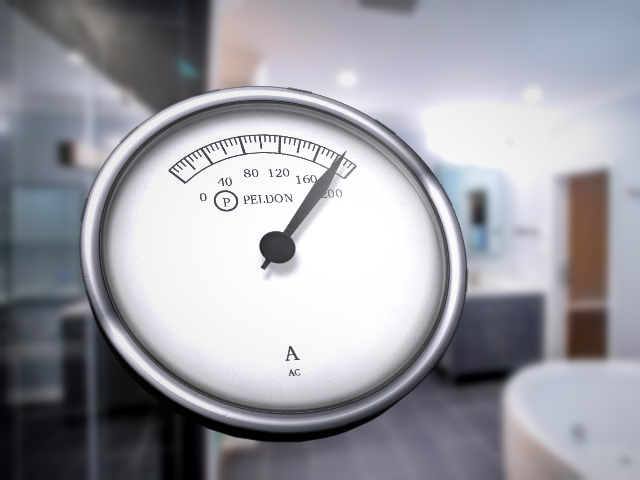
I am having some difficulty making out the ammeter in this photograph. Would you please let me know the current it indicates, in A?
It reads 185 A
